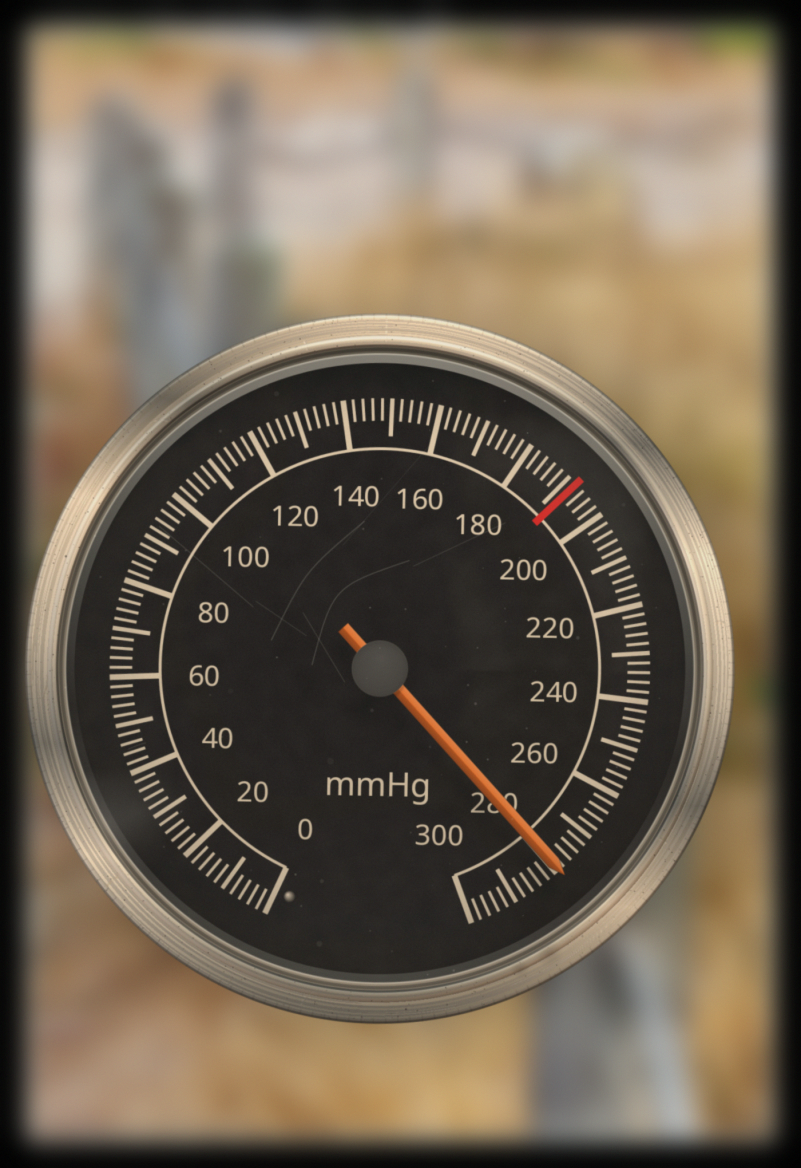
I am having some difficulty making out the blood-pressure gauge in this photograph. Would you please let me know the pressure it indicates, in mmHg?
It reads 279 mmHg
